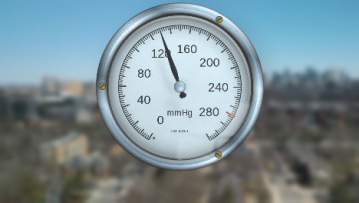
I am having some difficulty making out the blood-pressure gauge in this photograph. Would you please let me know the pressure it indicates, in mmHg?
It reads 130 mmHg
